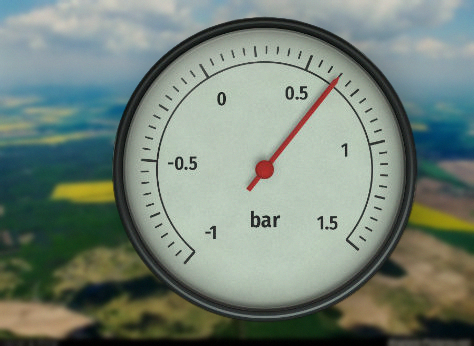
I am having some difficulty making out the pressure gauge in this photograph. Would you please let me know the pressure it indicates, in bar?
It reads 0.65 bar
